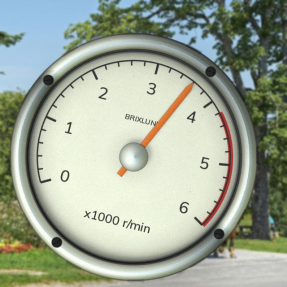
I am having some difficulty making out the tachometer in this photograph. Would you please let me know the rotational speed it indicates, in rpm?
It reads 3600 rpm
